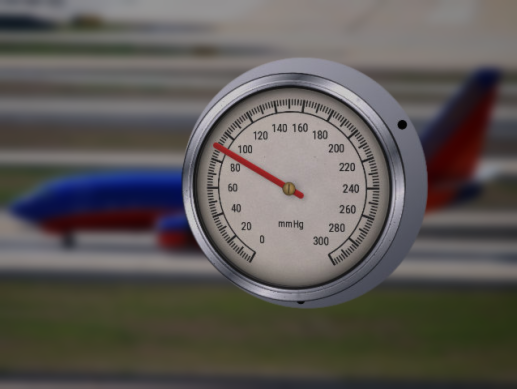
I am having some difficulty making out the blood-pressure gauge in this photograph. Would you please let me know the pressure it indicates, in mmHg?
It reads 90 mmHg
